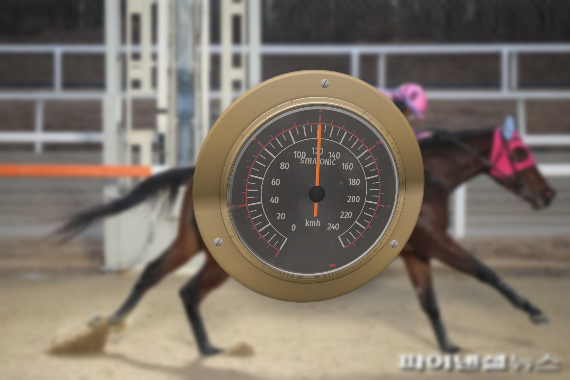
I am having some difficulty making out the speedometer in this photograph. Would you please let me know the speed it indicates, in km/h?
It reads 120 km/h
